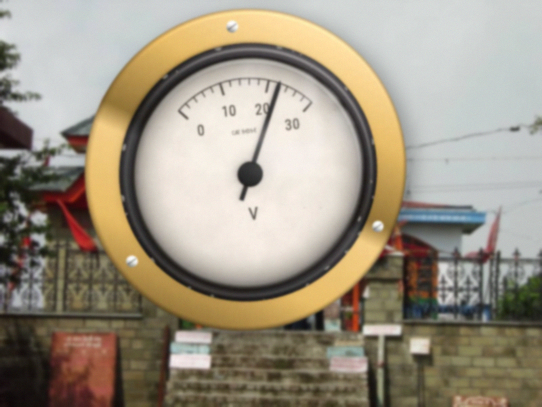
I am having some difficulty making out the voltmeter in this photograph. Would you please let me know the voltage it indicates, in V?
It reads 22 V
